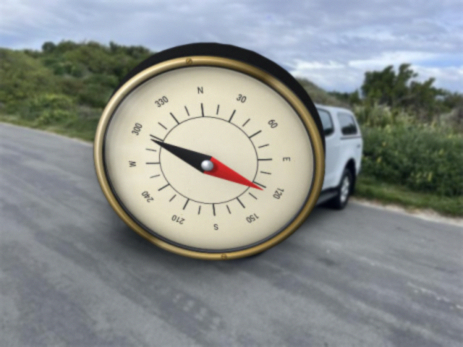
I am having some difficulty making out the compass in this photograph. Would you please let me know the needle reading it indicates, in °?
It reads 120 °
